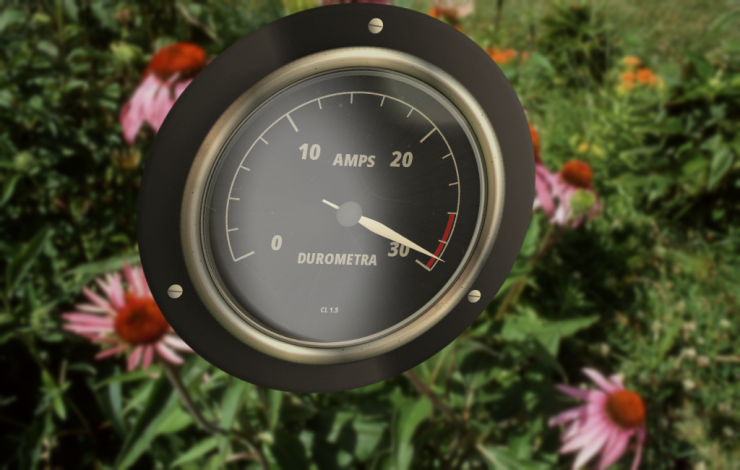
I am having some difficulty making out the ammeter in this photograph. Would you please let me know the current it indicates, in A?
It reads 29 A
